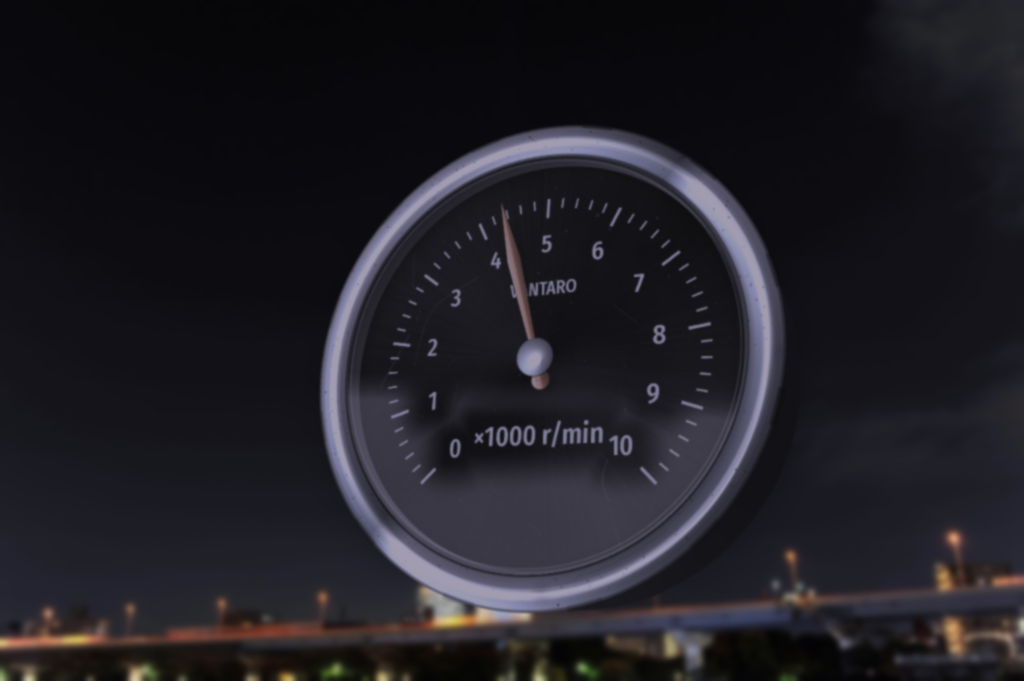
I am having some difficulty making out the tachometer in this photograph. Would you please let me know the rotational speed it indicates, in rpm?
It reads 4400 rpm
